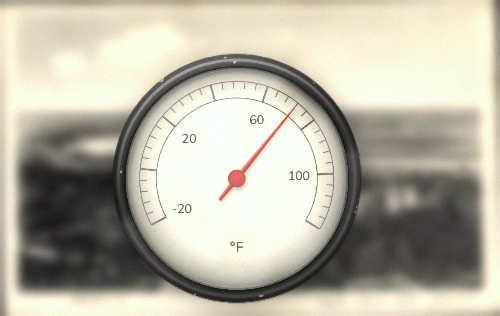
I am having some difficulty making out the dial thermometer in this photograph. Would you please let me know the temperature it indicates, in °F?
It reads 72 °F
